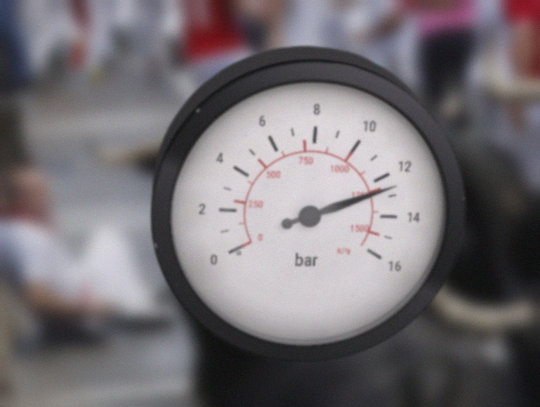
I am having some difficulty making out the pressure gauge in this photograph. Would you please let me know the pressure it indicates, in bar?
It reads 12.5 bar
